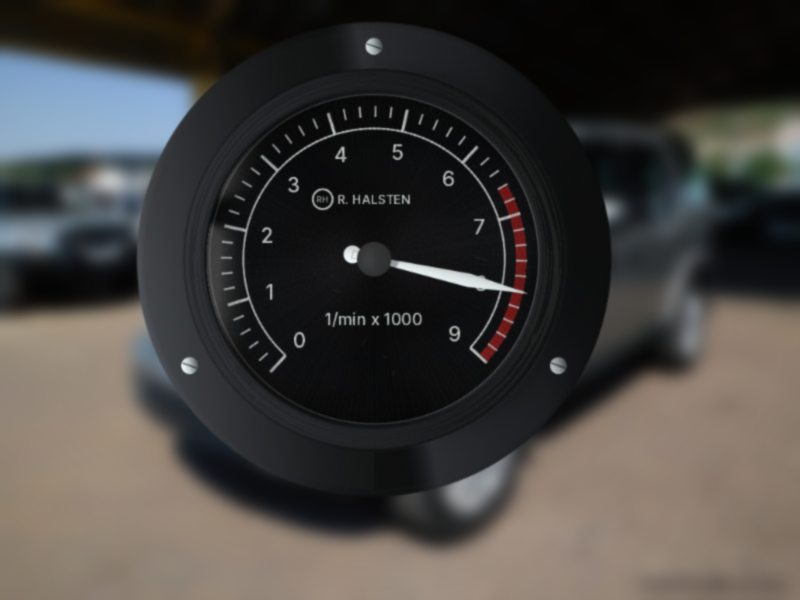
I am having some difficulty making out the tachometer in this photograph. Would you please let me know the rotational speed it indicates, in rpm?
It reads 8000 rpm
